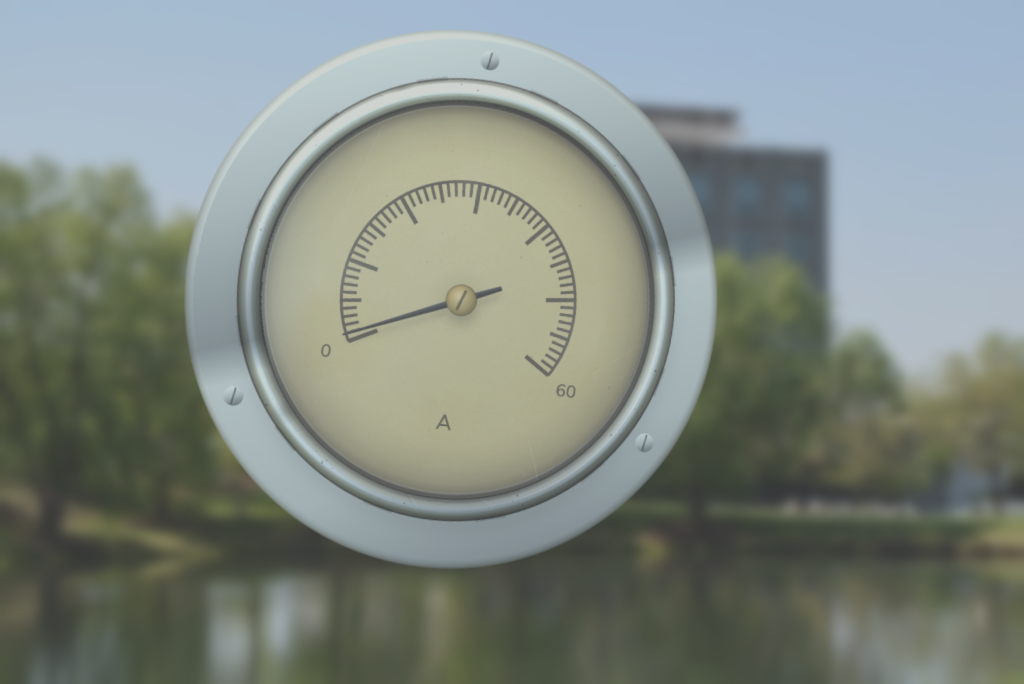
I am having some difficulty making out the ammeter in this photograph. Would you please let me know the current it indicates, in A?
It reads 1 A
